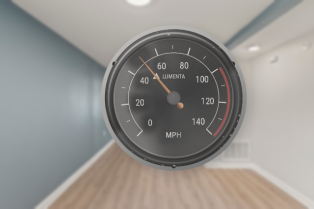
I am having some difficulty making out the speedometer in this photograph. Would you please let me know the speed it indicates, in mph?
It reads 50 mph
